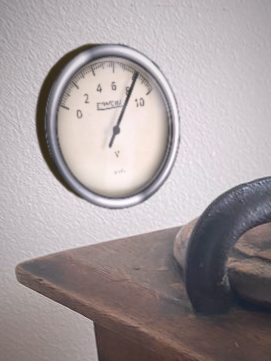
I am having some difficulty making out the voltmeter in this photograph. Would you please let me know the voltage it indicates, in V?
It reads 8 V
